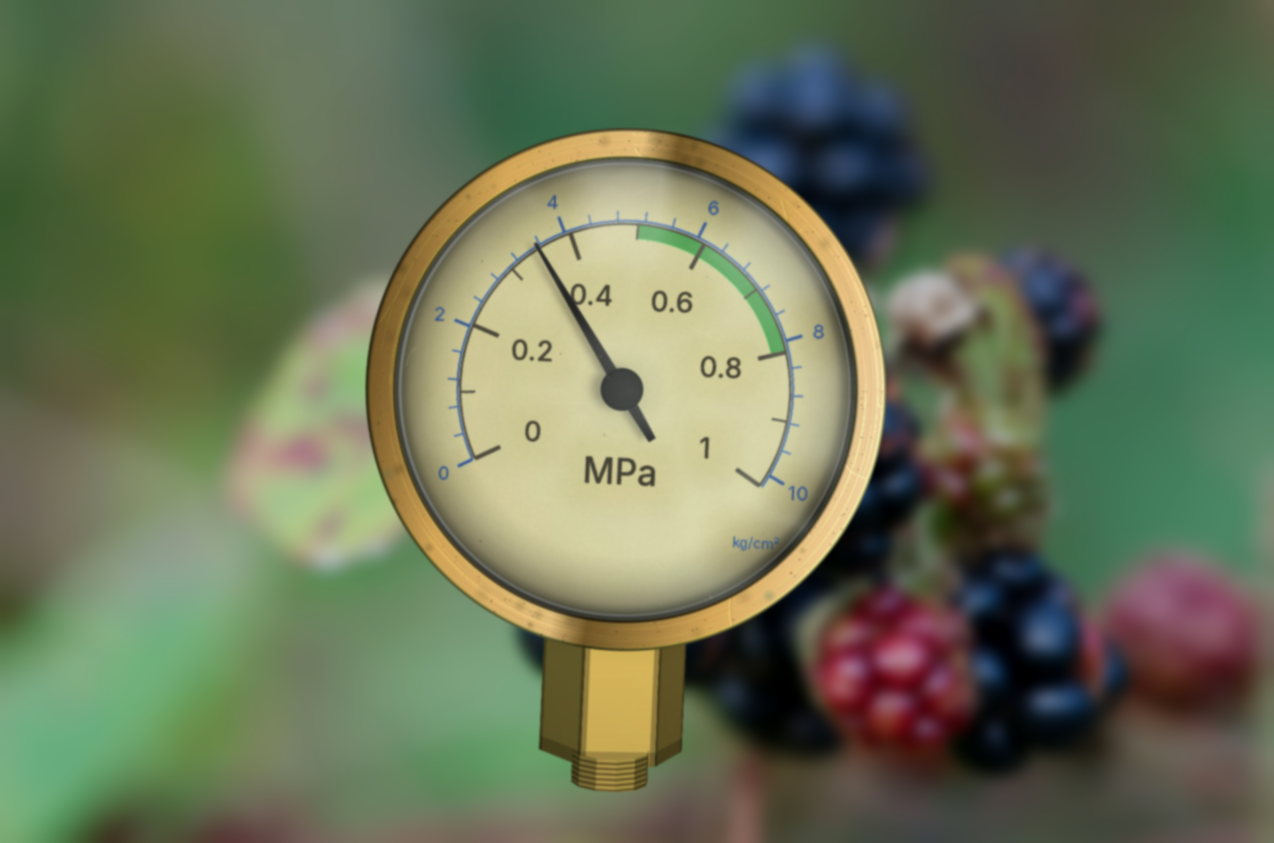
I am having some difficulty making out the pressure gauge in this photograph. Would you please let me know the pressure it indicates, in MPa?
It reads 0.35 MPa
